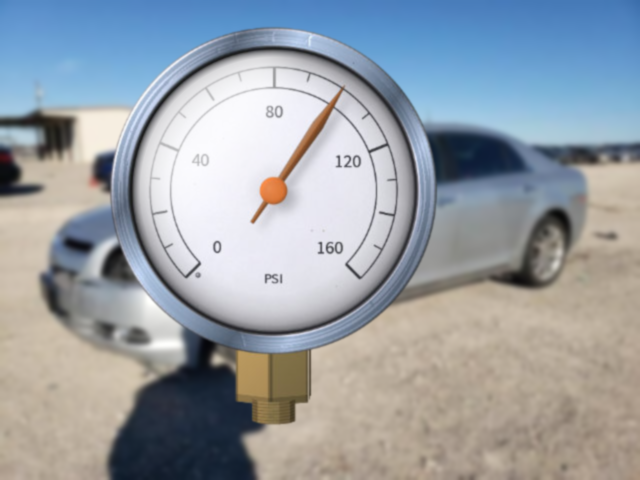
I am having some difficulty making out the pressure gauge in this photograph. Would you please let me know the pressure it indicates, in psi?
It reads 100 psi
